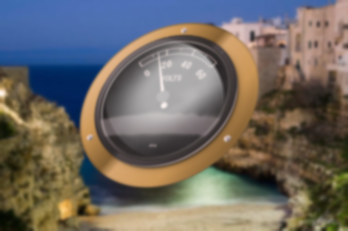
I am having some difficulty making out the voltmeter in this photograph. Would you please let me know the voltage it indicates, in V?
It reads 15 V
